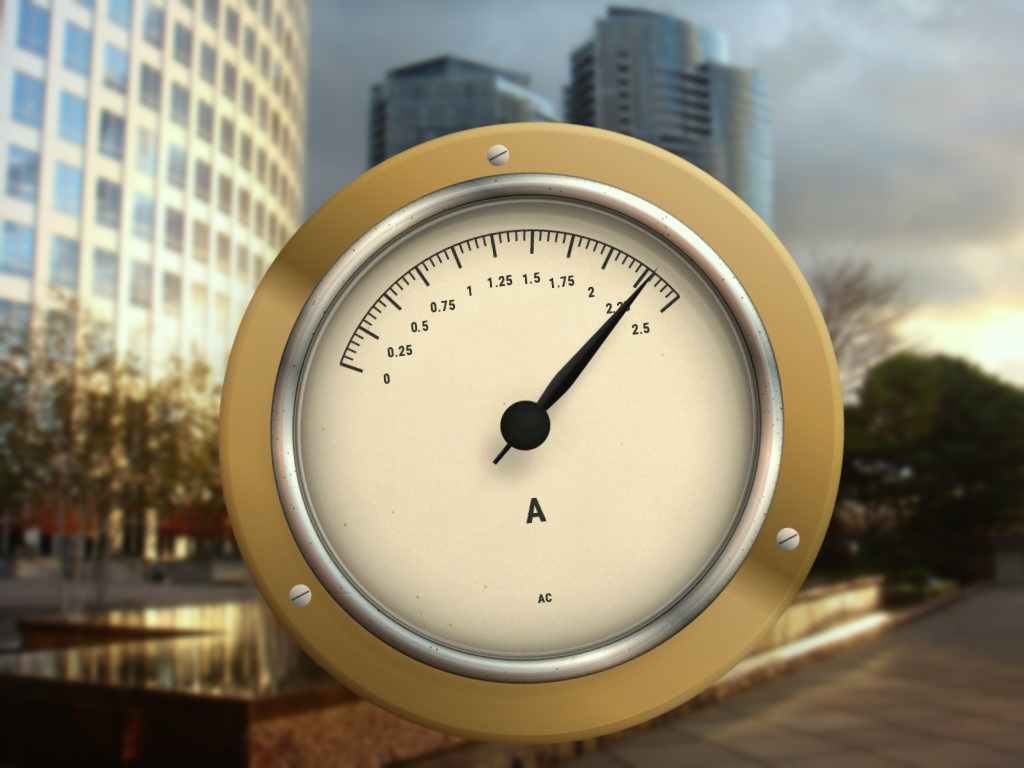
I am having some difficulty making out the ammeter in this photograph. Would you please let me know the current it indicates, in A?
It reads 2.3 A
